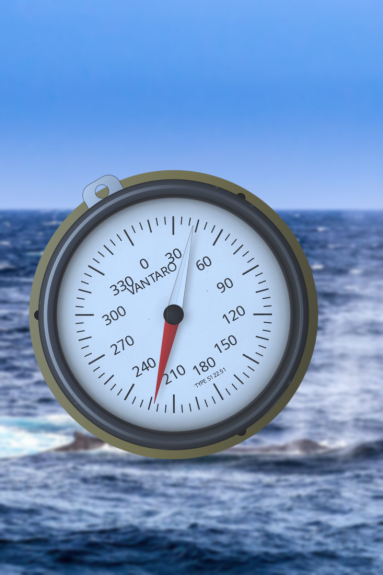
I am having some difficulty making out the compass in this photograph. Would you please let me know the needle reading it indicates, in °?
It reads 222.5 °
